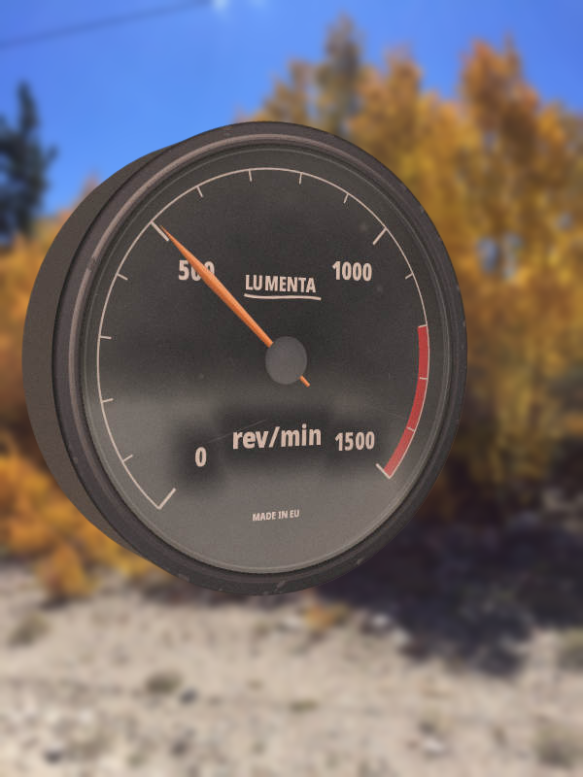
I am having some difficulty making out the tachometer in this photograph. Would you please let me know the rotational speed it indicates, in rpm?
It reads 500 rpm
